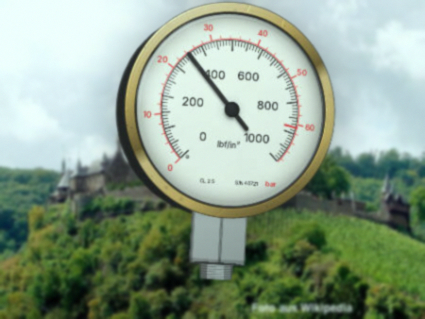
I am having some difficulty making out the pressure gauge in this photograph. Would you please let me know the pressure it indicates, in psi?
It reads 350 psi
